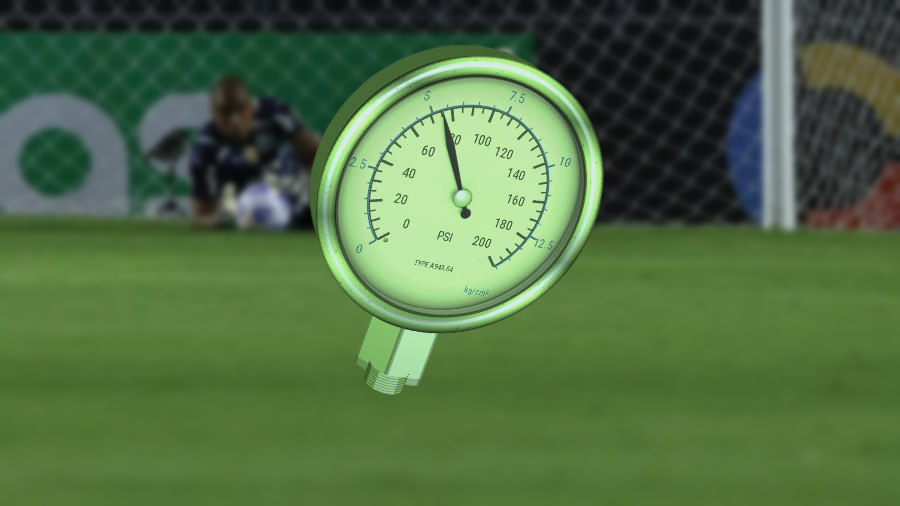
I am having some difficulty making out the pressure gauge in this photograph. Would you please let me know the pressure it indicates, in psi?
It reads 75 psi
